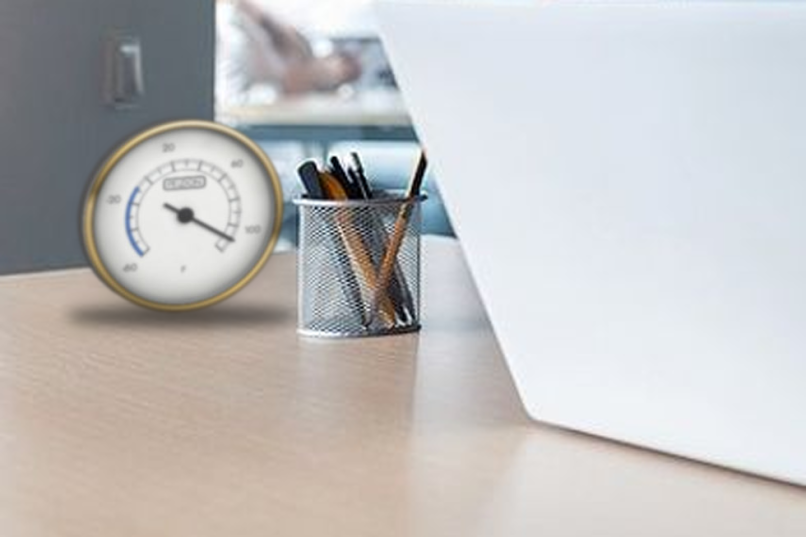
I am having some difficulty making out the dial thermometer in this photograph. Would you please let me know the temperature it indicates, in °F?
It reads 110 °F
